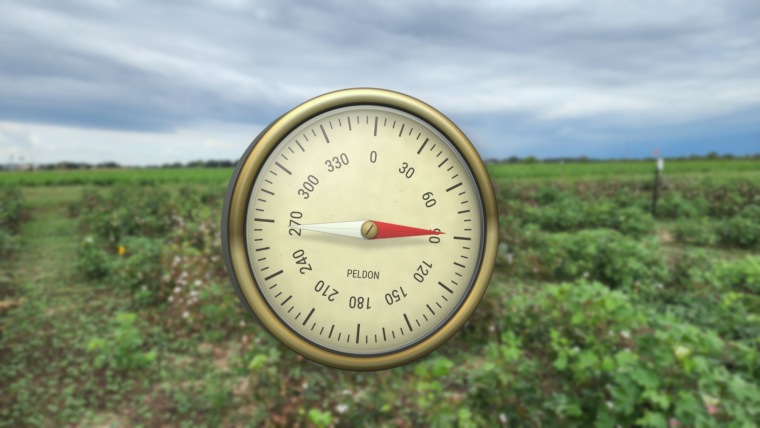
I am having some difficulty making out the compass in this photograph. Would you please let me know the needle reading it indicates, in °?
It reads 87.5 °
